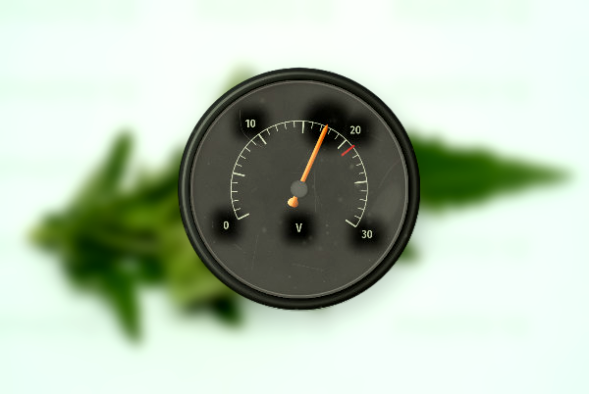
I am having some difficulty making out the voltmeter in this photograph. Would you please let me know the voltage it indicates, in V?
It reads 17.5 V
